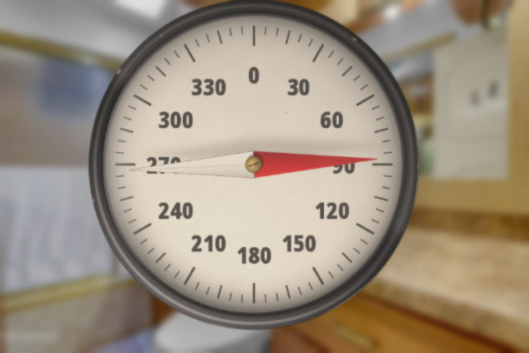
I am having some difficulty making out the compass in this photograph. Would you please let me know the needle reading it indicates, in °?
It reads 87.5 °
